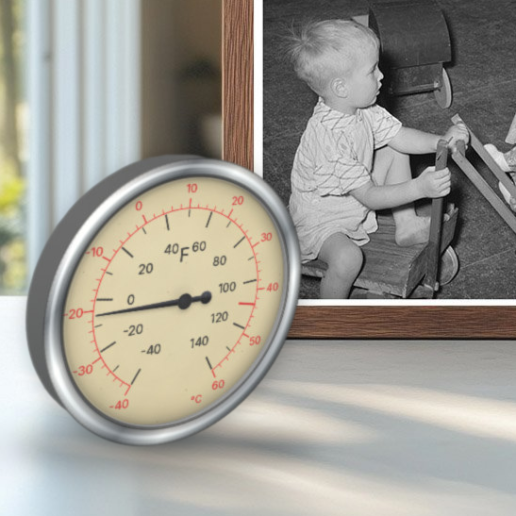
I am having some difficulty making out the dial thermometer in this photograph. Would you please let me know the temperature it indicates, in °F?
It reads -5 °F
